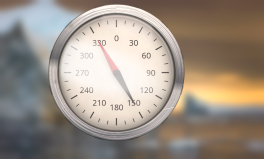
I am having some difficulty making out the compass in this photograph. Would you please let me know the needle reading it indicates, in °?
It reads 330 °
